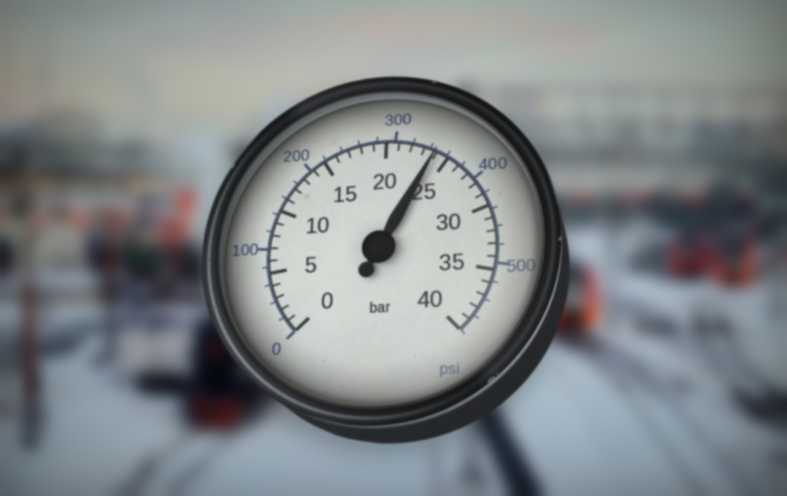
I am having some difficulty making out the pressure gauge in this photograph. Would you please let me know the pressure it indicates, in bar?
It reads 24 bar
